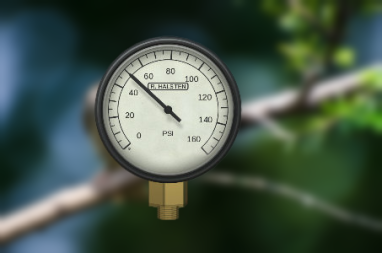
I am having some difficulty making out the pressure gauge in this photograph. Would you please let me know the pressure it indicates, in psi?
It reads 50 psi
